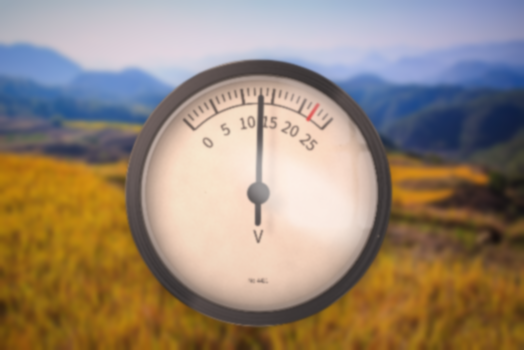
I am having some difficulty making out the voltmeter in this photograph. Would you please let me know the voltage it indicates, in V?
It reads 13 V
